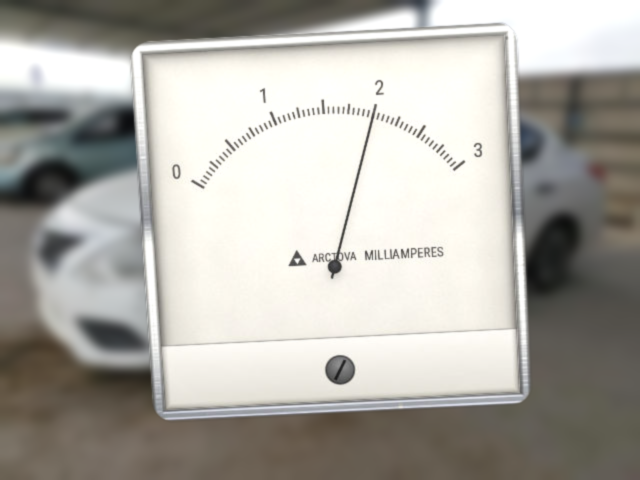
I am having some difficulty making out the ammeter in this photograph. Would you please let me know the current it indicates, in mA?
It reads 2 mA
